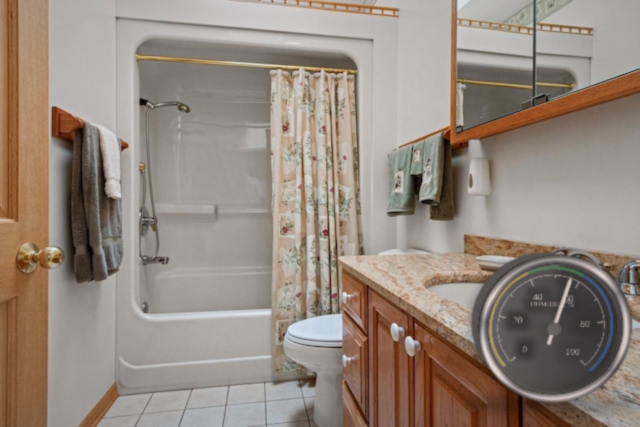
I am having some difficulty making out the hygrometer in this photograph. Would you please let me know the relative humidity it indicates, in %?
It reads 55 %
